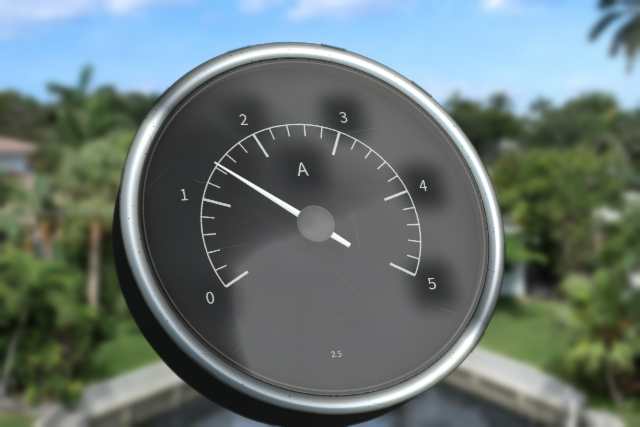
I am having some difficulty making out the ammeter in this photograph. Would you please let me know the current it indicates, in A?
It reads 1.4 A
